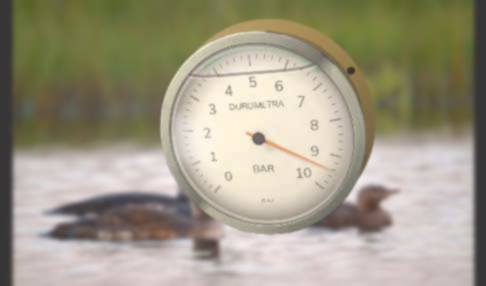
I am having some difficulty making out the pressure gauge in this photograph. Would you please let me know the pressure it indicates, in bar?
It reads 9.4 bar
